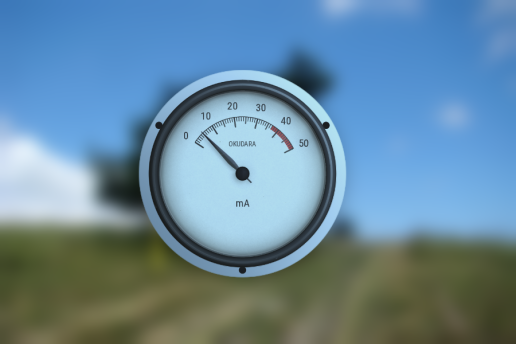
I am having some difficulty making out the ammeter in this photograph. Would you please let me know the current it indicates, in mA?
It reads 5 mA
